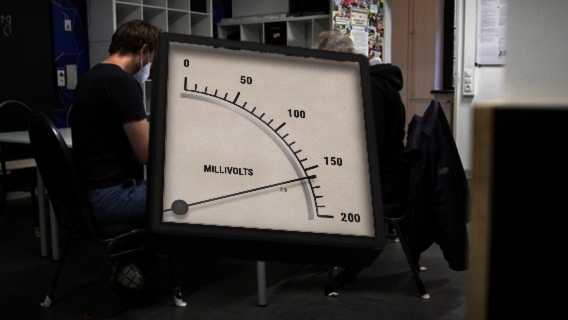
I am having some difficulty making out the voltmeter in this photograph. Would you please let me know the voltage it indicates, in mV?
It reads 160 mV
